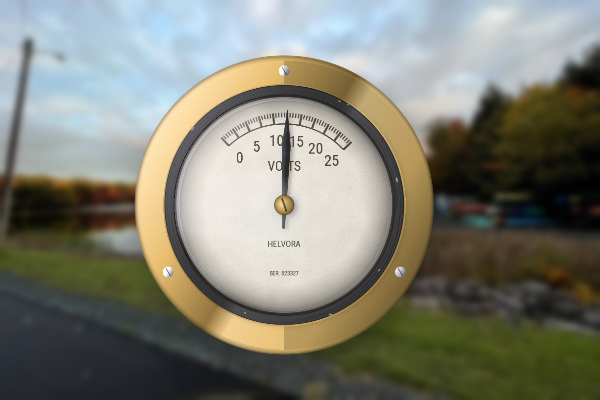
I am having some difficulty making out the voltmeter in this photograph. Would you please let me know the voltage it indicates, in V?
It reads 12.5 V
